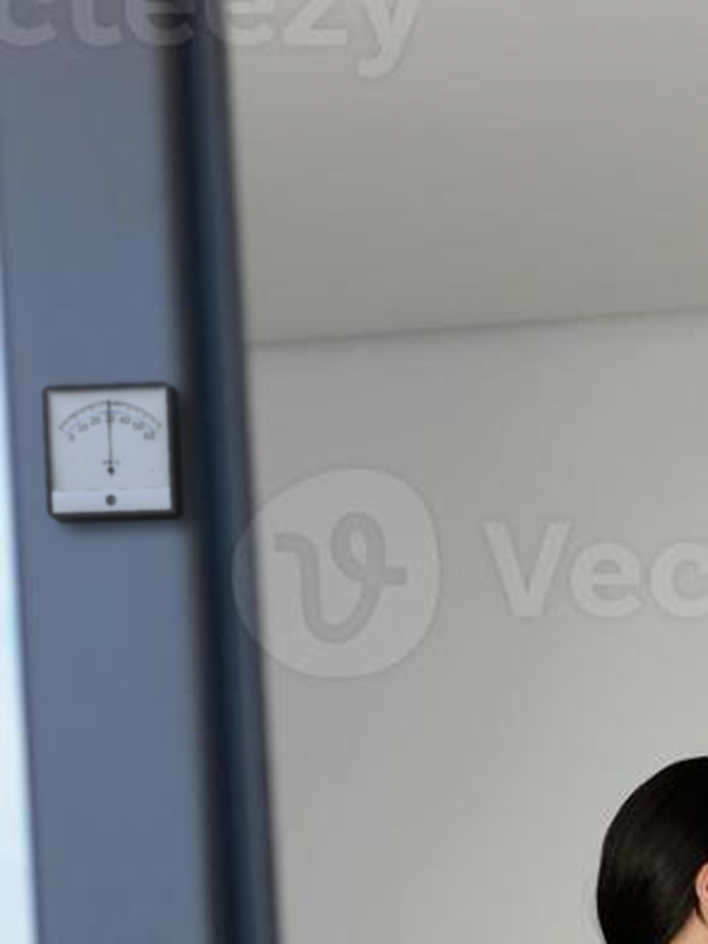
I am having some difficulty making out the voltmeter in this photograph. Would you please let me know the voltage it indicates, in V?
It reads 30 V
